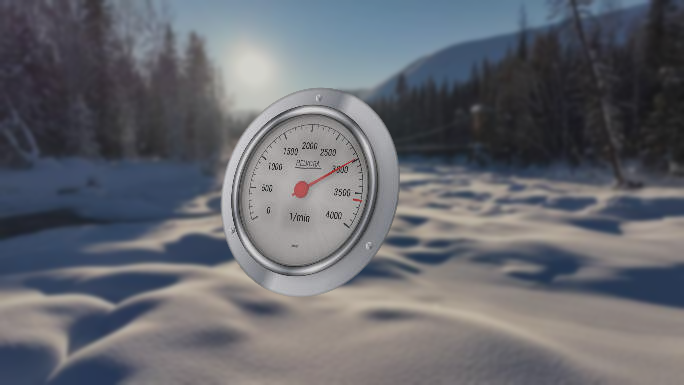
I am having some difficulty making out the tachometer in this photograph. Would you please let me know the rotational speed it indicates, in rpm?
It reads 3000 rpm
